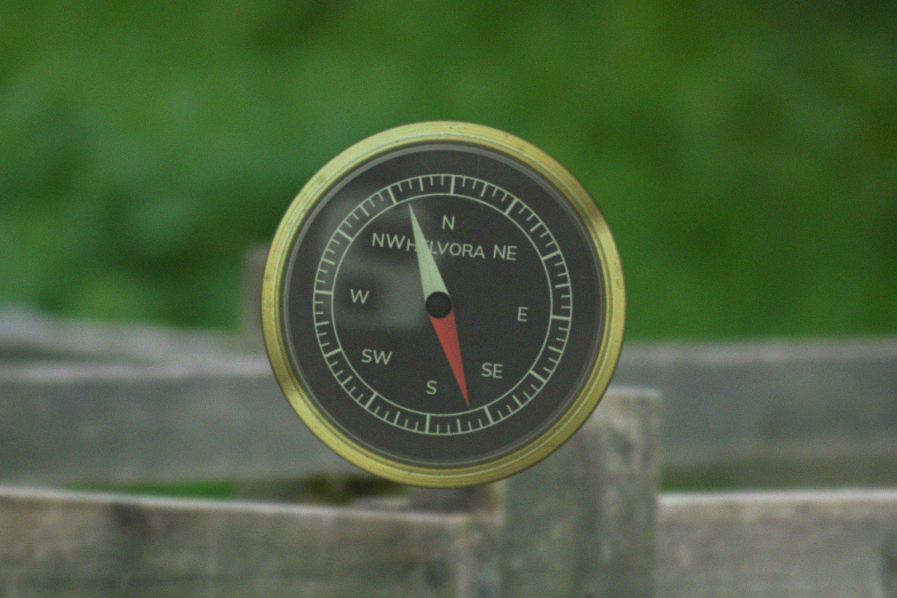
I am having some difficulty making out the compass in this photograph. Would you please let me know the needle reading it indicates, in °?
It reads 157.5 °
